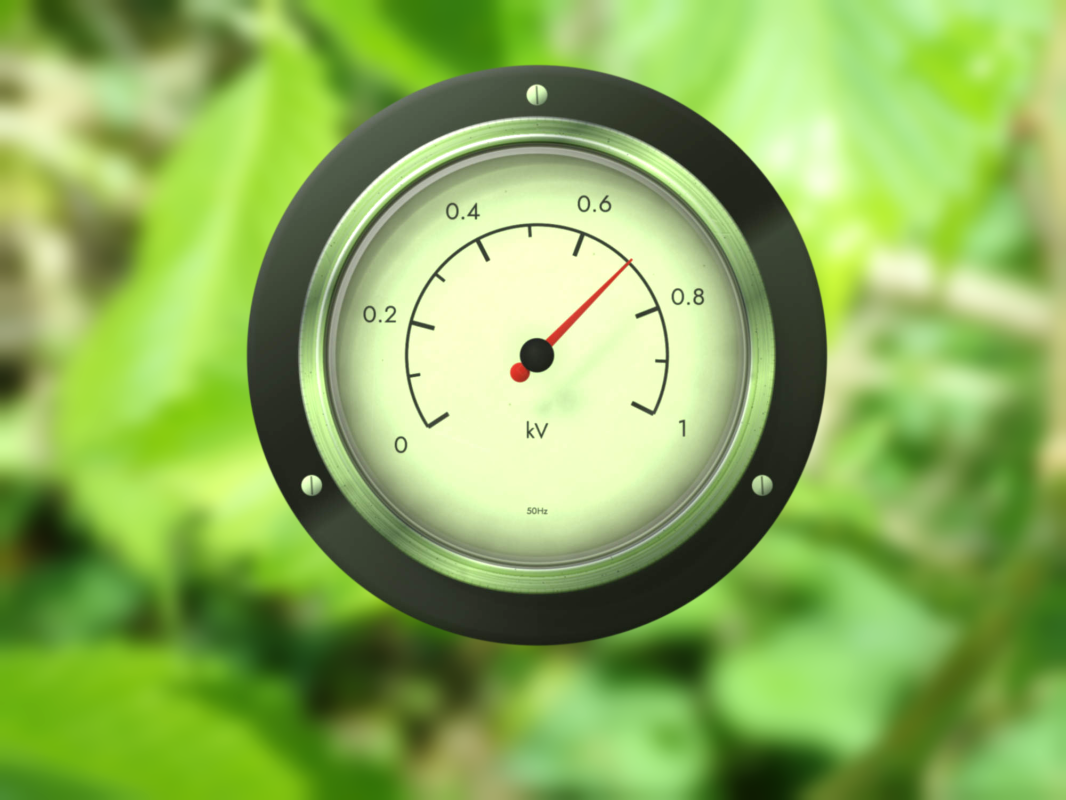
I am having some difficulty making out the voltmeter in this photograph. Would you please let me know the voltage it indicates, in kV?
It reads 0.7 kV
